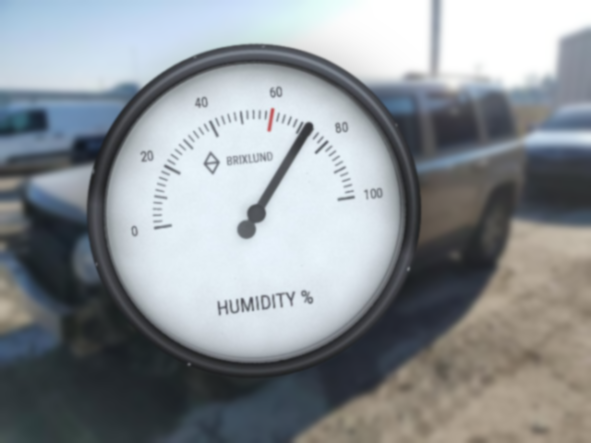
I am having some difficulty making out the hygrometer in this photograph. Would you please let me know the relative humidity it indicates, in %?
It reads 72 %
